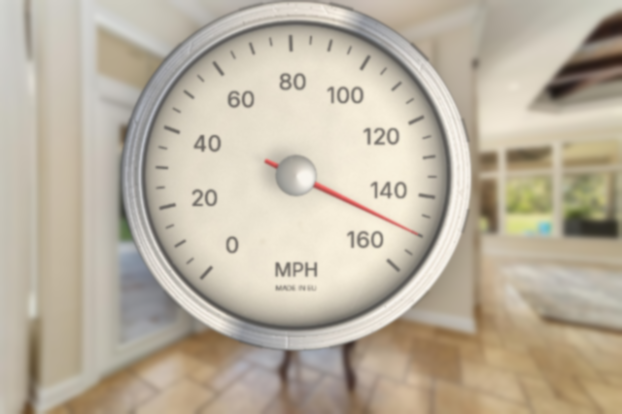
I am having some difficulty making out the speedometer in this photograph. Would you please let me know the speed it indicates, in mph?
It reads 150 mph
